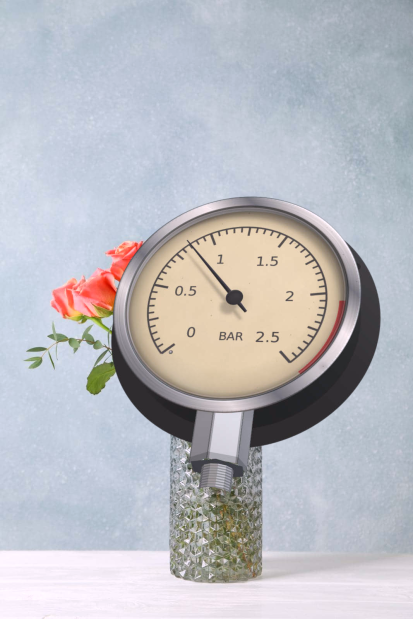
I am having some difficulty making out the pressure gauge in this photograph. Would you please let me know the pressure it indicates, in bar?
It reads 0.85 bar
